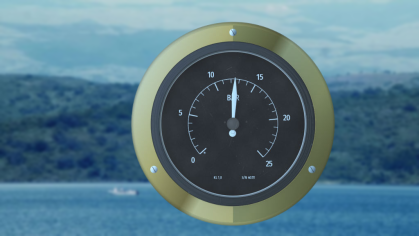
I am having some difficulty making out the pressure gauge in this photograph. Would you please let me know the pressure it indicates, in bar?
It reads 12.5 bar
